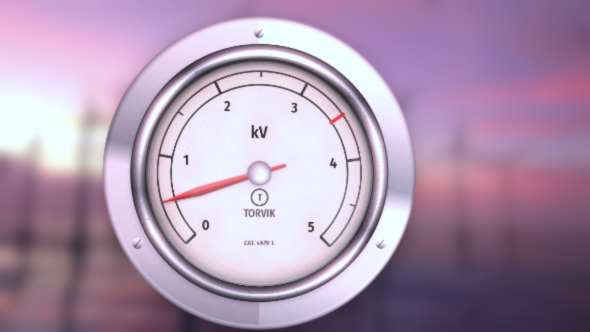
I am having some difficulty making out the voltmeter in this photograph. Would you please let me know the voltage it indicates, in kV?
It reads 0.5 kV
